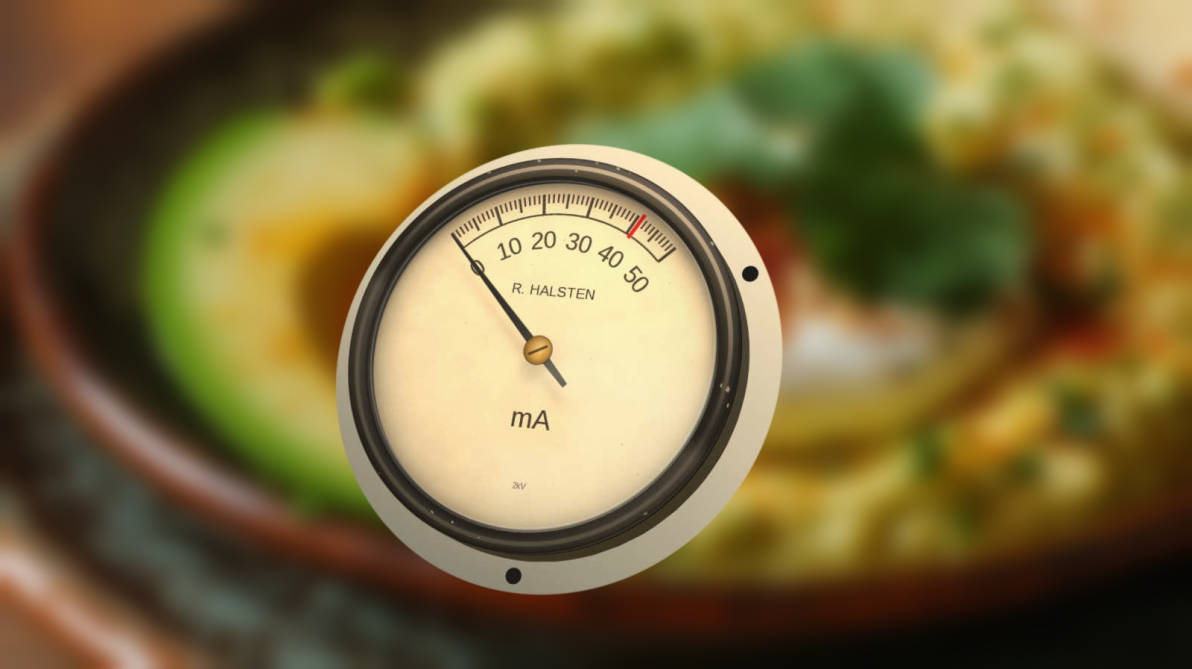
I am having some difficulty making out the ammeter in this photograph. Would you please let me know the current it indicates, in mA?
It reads 0 mA
